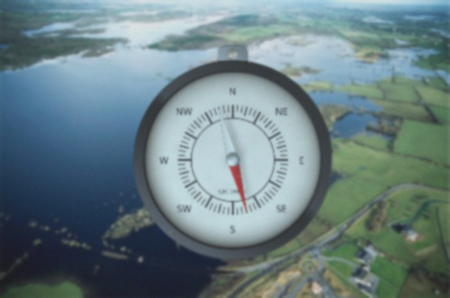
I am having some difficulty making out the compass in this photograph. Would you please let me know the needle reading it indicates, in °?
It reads 165 °
